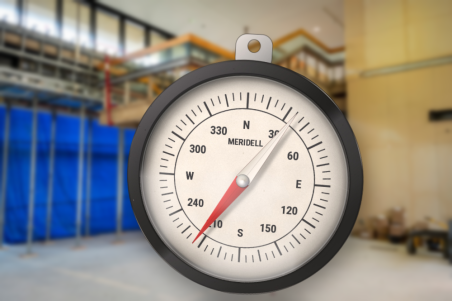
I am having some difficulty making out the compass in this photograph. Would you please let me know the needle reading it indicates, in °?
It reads 215 °
